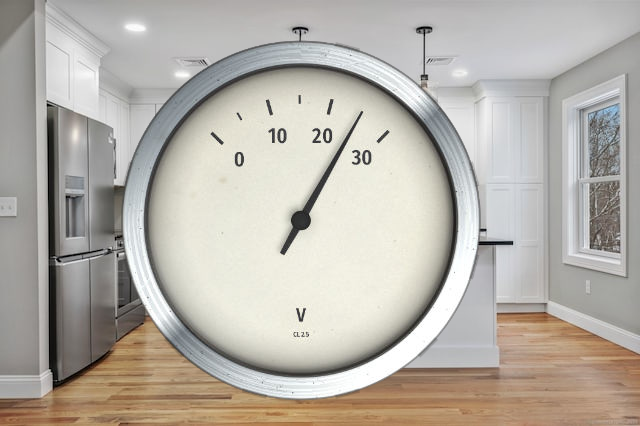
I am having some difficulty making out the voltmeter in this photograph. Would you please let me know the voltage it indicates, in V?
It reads 25 V
